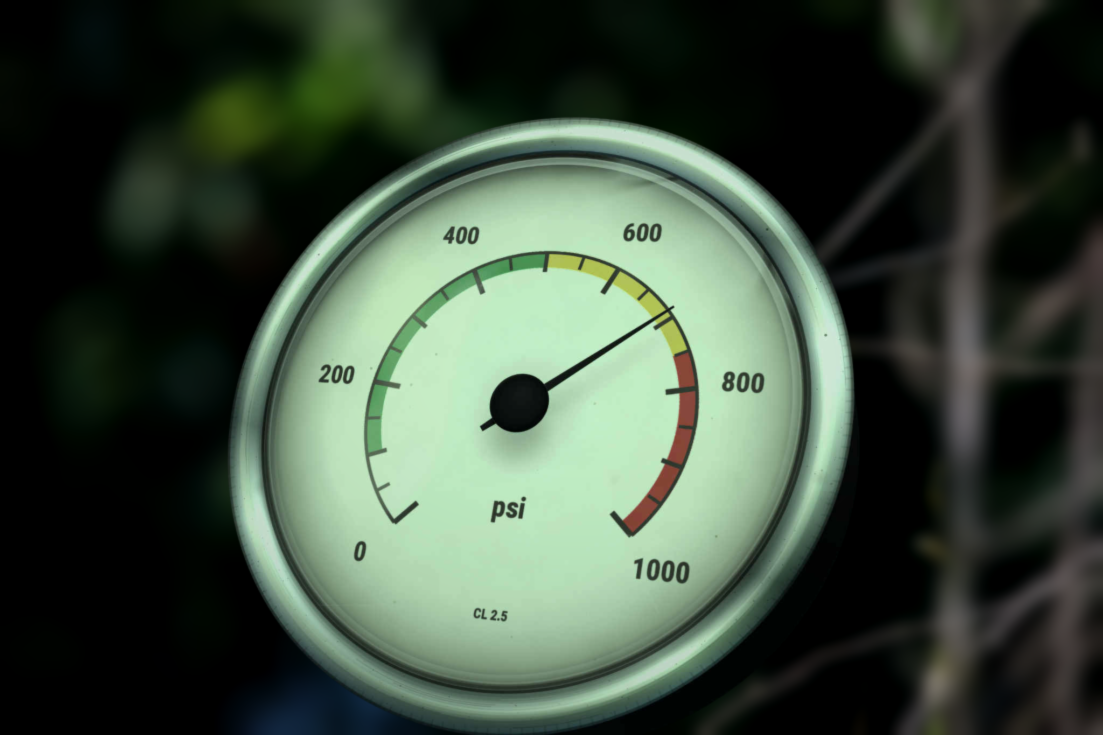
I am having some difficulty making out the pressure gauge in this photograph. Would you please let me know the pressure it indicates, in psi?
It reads 700 psi
